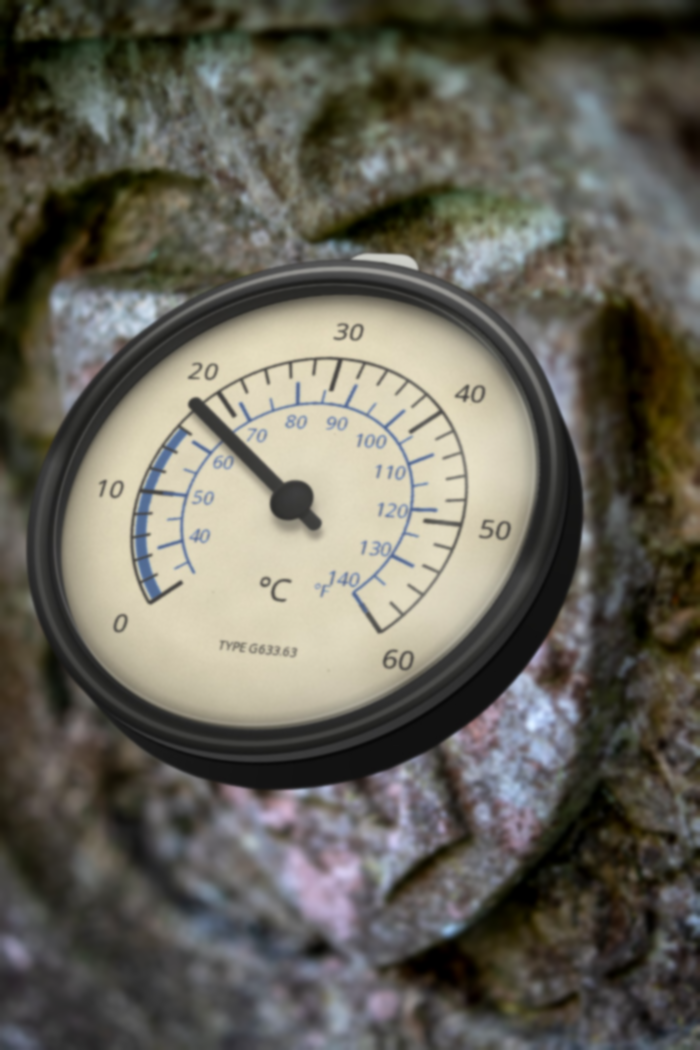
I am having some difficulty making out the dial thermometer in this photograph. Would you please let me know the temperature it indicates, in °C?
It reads 18 °C
